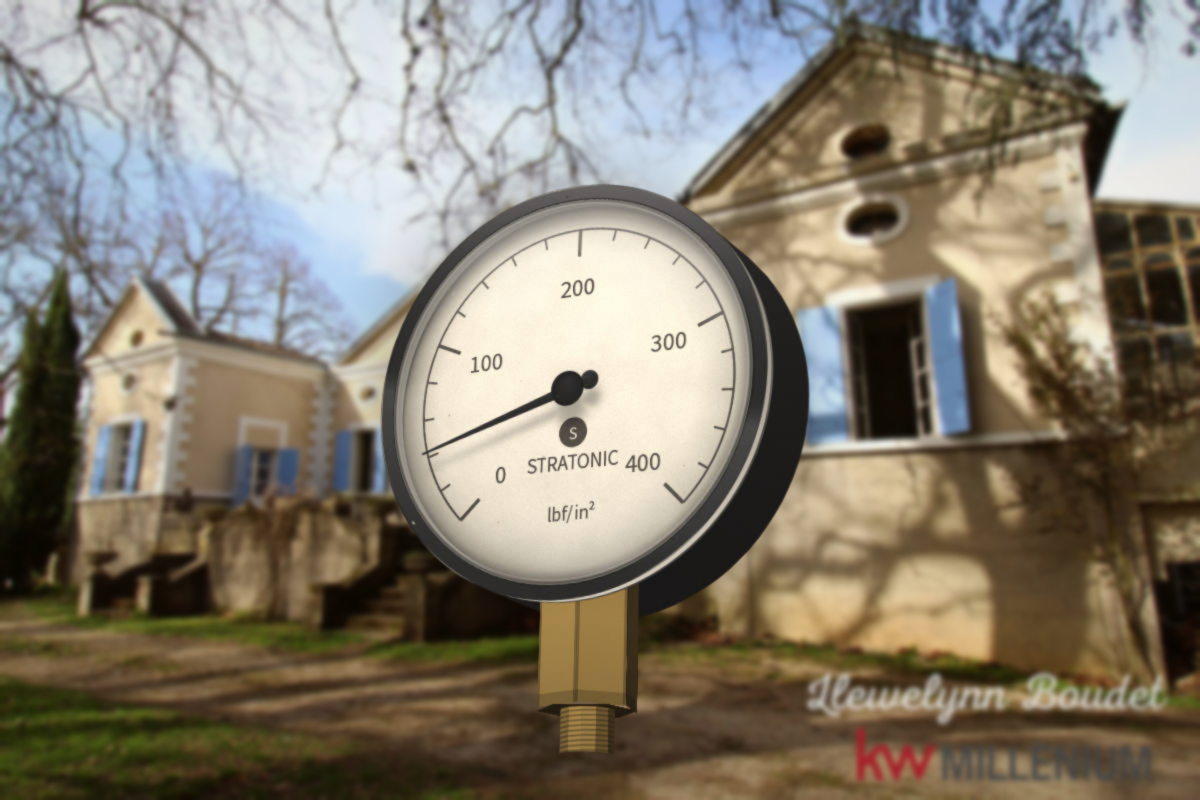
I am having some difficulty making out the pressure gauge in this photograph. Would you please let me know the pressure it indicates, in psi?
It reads 40 psi
